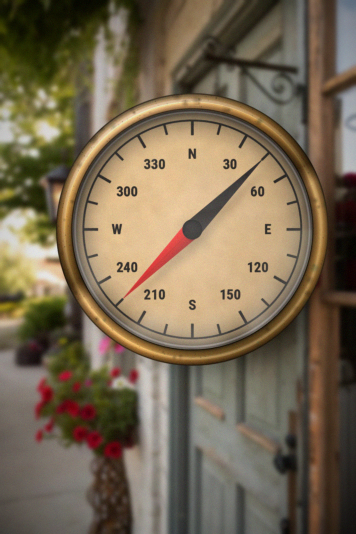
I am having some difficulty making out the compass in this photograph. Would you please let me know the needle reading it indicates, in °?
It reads 225 °
